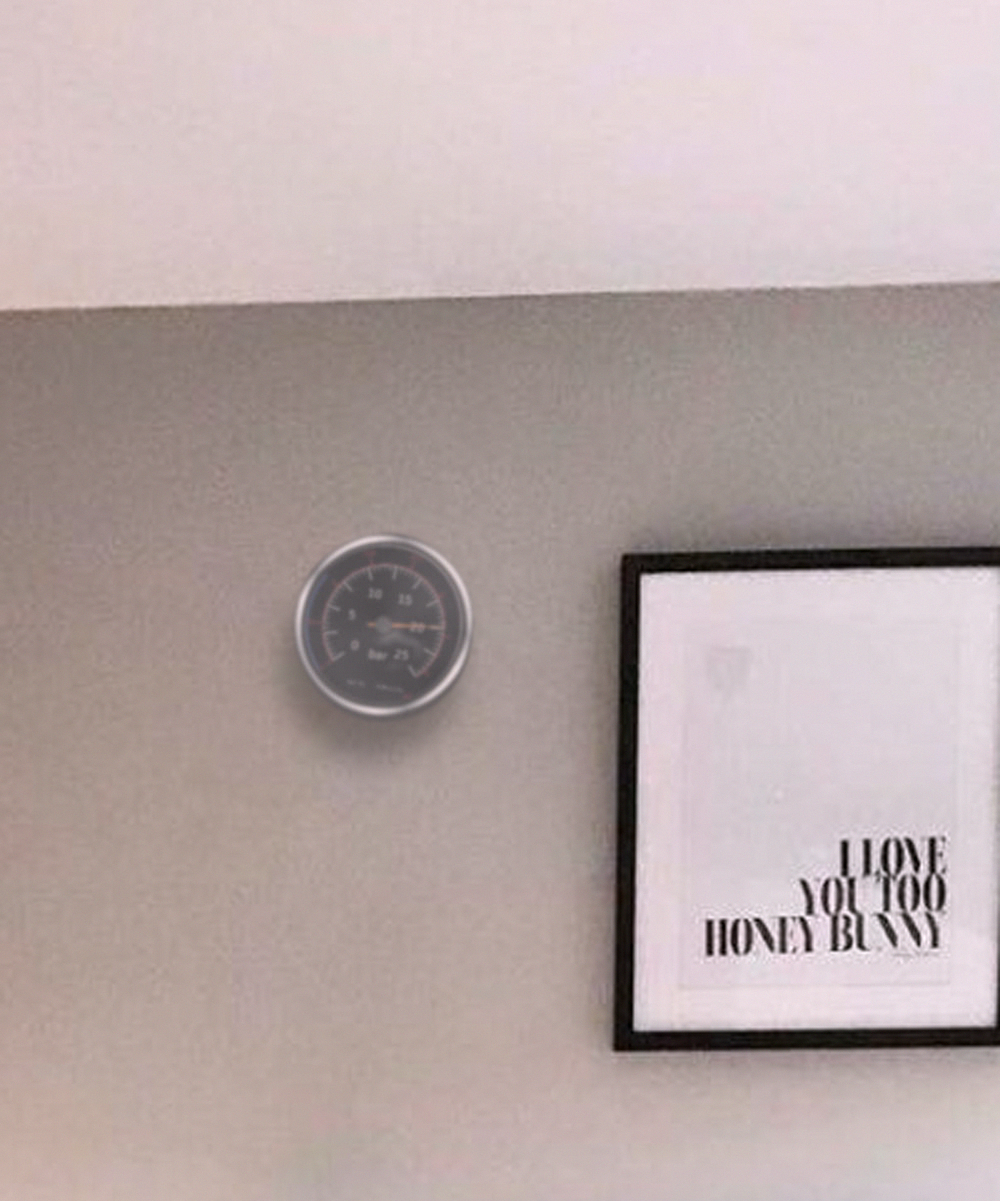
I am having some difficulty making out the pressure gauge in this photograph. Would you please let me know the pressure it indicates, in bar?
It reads 20 bar
